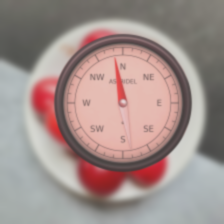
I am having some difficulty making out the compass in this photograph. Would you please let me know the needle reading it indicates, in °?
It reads 350 °
